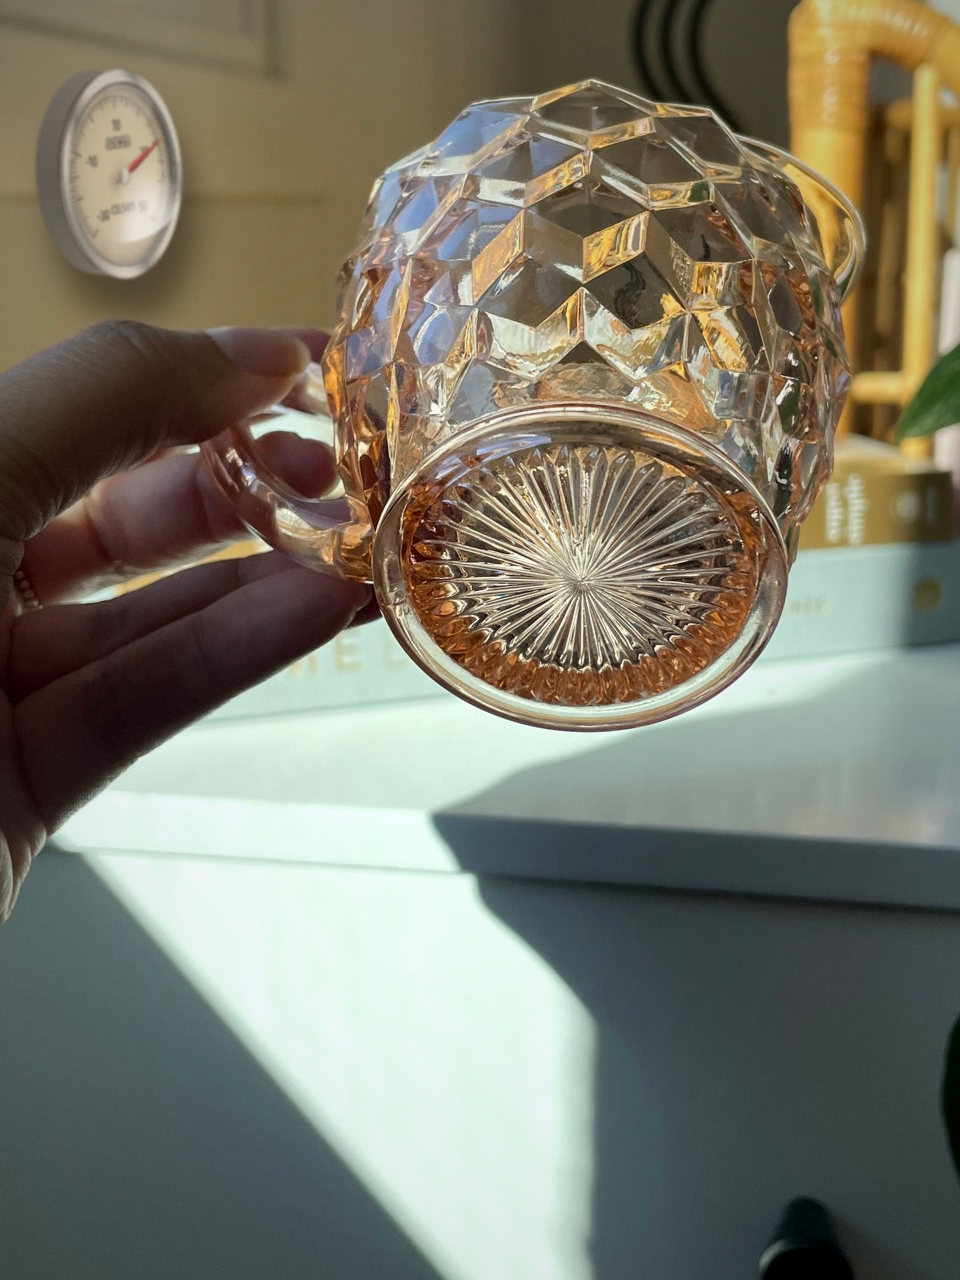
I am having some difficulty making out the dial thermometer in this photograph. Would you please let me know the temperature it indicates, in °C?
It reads 30 °C
